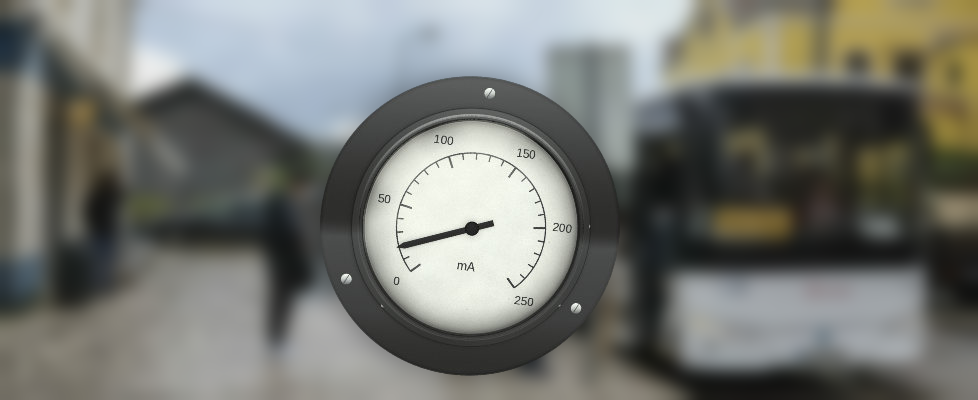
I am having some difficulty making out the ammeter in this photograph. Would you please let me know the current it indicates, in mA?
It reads 20 mA
